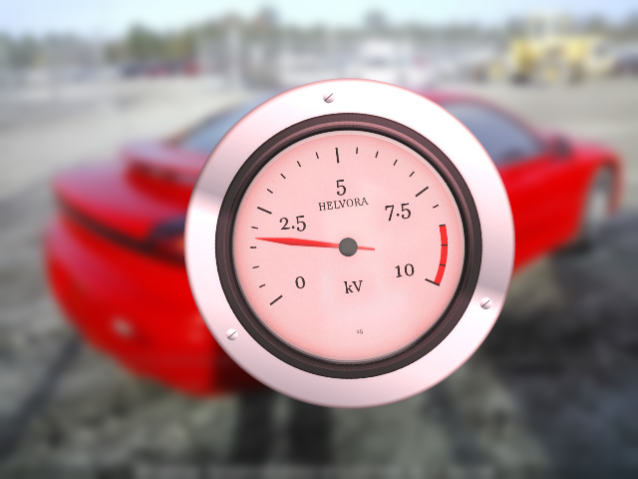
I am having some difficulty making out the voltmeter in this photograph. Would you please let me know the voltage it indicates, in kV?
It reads 1.75 kV
